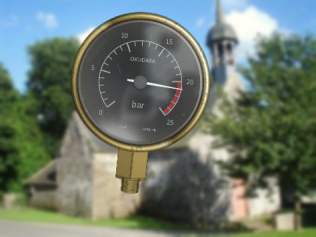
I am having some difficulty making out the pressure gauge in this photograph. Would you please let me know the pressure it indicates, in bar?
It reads 21 bar
